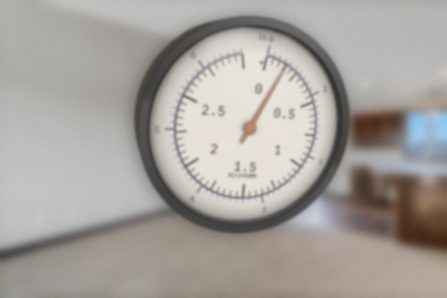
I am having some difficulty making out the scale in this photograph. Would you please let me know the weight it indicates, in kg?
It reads 0.15 kg
